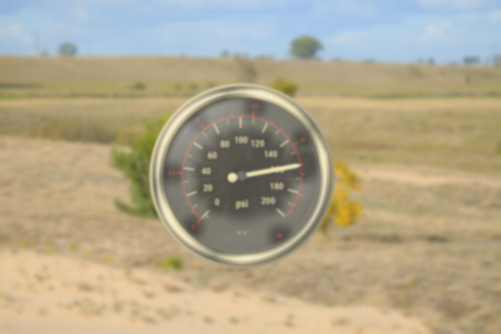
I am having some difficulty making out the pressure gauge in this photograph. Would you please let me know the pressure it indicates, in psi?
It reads 160 psi
